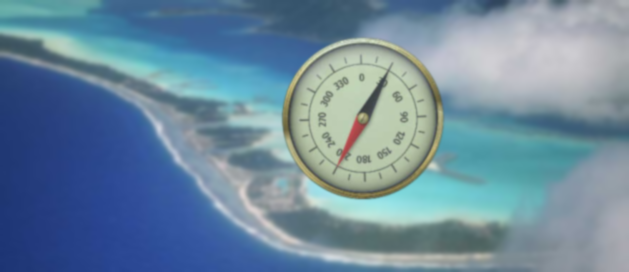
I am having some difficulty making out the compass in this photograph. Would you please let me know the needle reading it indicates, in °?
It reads 210 °
